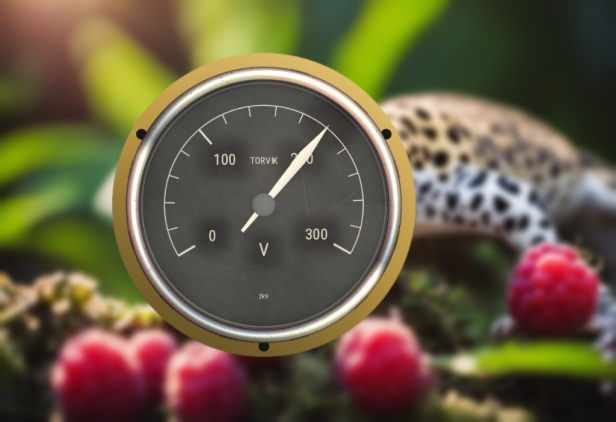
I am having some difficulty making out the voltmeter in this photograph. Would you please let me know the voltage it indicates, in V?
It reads 200 V
